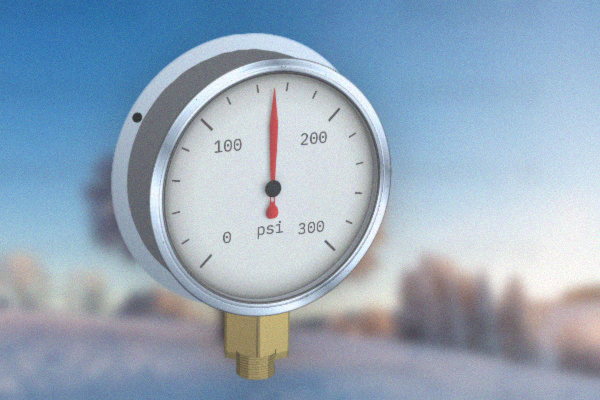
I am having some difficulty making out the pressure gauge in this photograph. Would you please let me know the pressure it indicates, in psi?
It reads 150 psi
